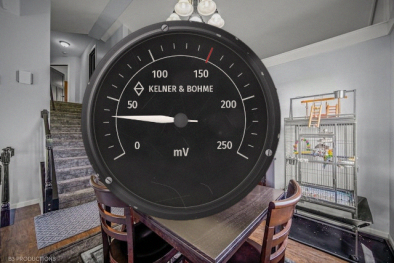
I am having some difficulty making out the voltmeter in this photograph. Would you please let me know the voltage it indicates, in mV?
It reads 35 mV
